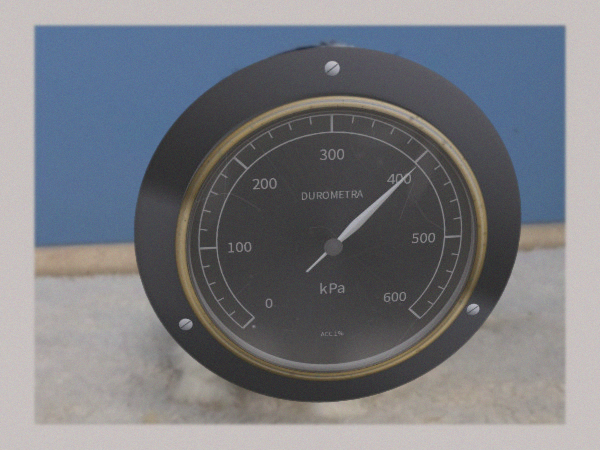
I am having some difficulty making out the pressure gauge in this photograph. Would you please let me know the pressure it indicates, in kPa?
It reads 400 kPa
